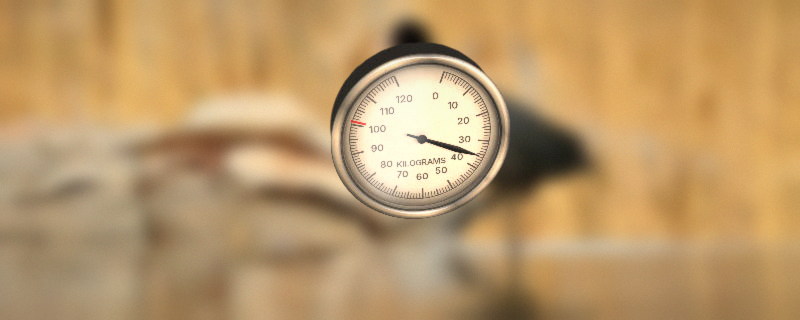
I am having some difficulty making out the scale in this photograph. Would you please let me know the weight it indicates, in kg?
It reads 35 kg
